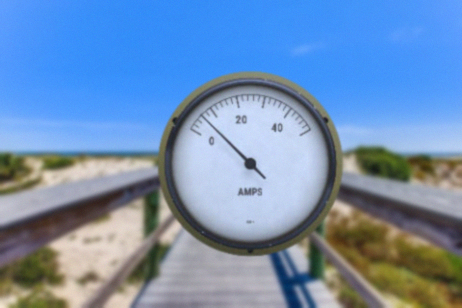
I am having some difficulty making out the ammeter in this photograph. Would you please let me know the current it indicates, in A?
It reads 6 A
